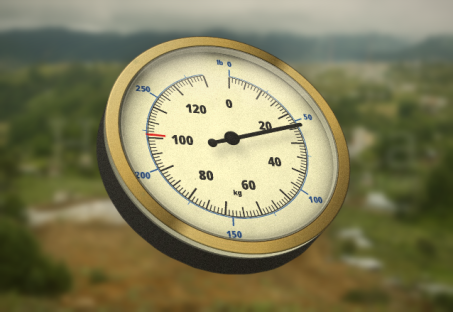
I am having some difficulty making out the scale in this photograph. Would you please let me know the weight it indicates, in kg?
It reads 25 kg
